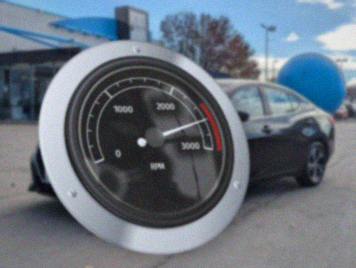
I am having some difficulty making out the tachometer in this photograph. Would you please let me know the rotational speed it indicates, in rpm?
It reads 2600 rpm
